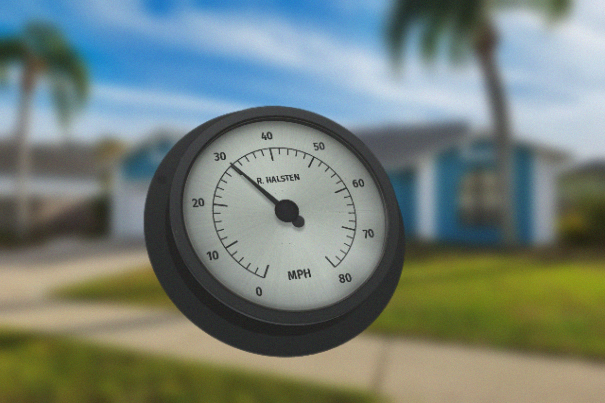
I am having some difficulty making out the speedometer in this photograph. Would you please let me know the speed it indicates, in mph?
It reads 30 mph
